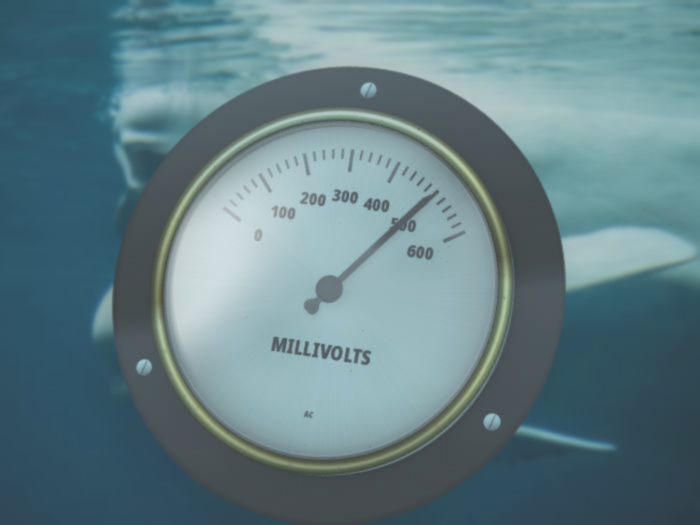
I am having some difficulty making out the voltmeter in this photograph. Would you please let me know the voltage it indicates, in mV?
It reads 500 mV
